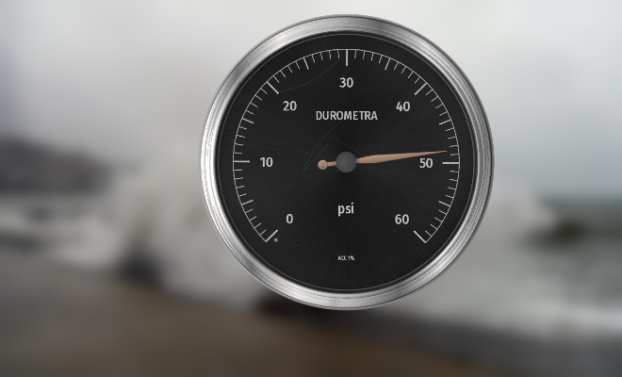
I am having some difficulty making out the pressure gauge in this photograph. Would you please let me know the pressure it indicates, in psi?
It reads 48.5 psi
